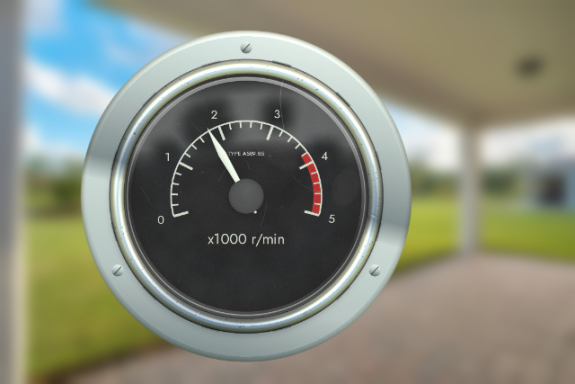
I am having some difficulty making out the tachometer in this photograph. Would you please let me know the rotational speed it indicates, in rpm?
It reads 1800 rpm
